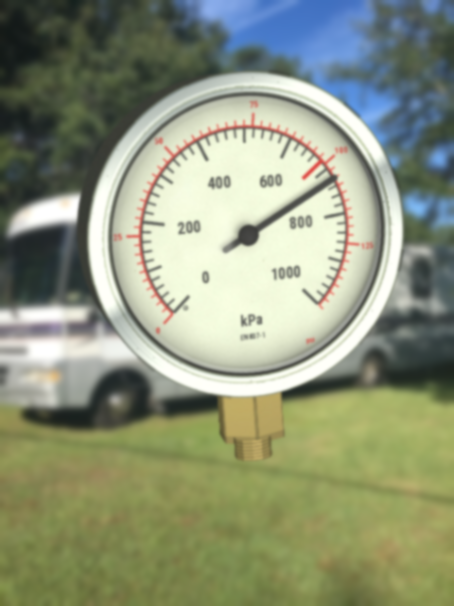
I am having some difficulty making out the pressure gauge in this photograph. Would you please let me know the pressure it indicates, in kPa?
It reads 720 kPa
